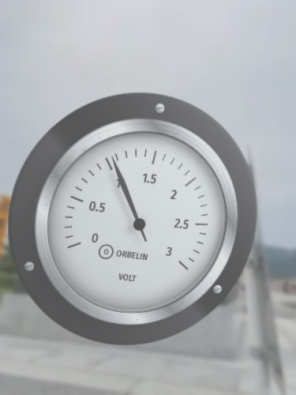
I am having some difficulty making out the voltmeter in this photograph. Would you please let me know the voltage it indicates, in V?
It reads 1.05 V
